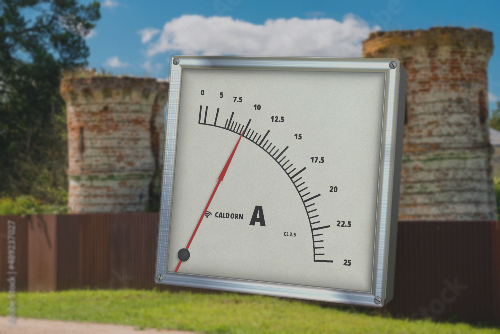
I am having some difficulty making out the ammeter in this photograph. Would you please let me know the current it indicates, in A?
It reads 10 A
